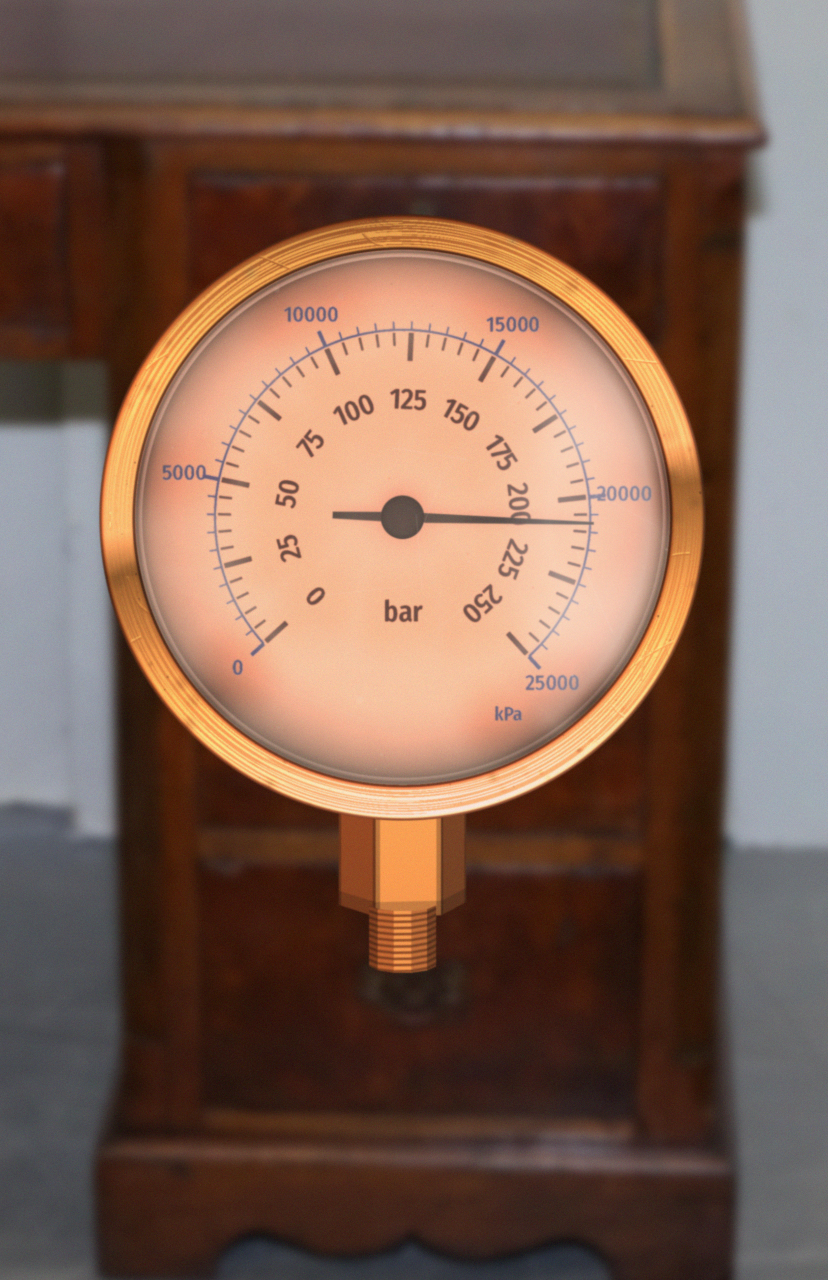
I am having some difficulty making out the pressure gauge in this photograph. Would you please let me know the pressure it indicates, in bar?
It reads 207.5 bar
